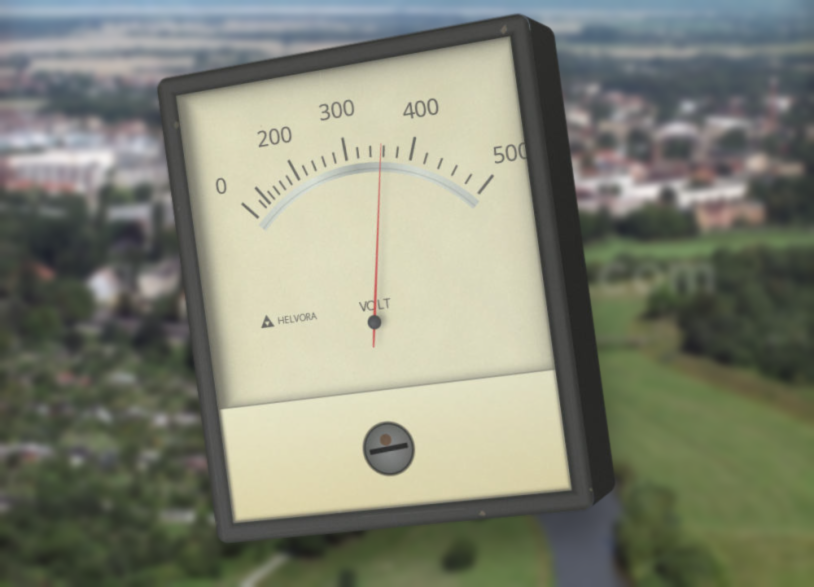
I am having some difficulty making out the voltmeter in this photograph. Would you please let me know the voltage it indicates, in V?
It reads 360 V
